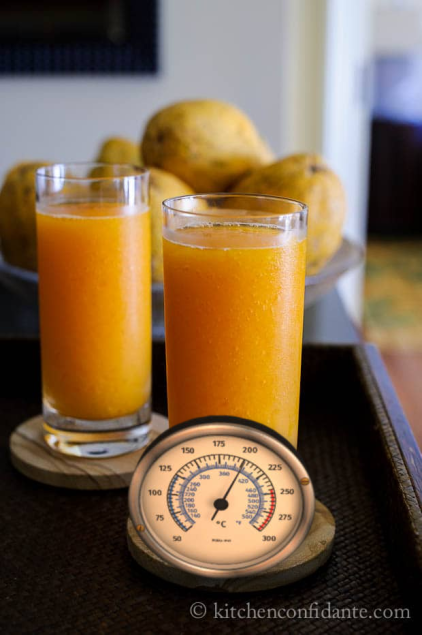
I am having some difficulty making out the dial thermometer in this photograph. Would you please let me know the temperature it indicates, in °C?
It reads 200 °C
